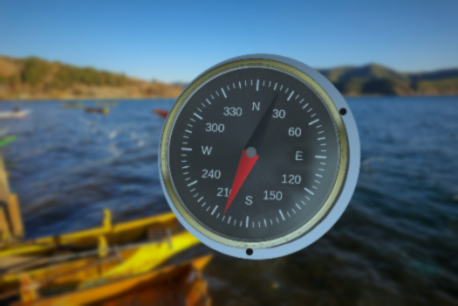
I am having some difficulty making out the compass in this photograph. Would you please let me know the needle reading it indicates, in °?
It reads 200 °
